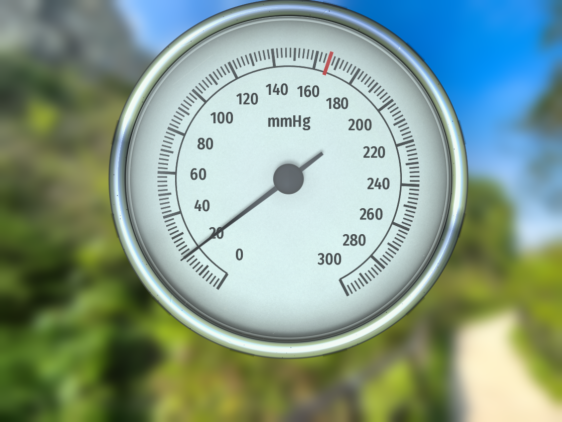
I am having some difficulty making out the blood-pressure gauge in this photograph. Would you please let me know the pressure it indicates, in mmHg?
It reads 20 mmHg
